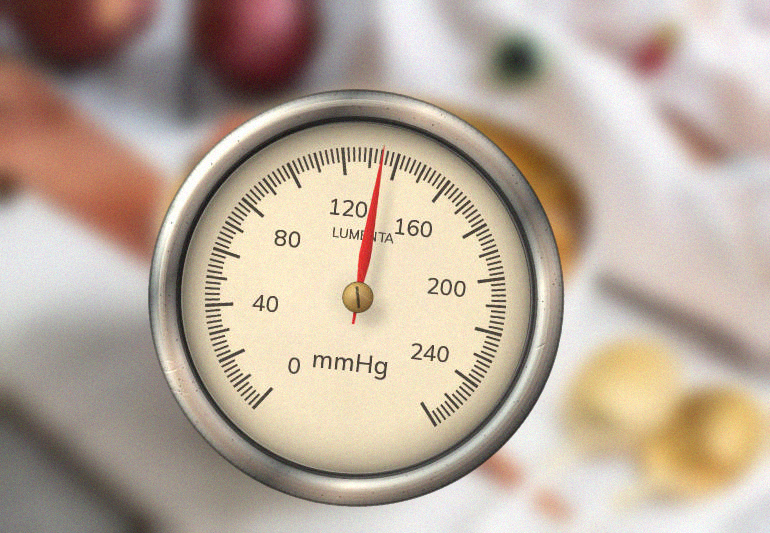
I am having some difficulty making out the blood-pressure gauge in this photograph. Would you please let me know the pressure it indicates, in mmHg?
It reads 134 mmHg
